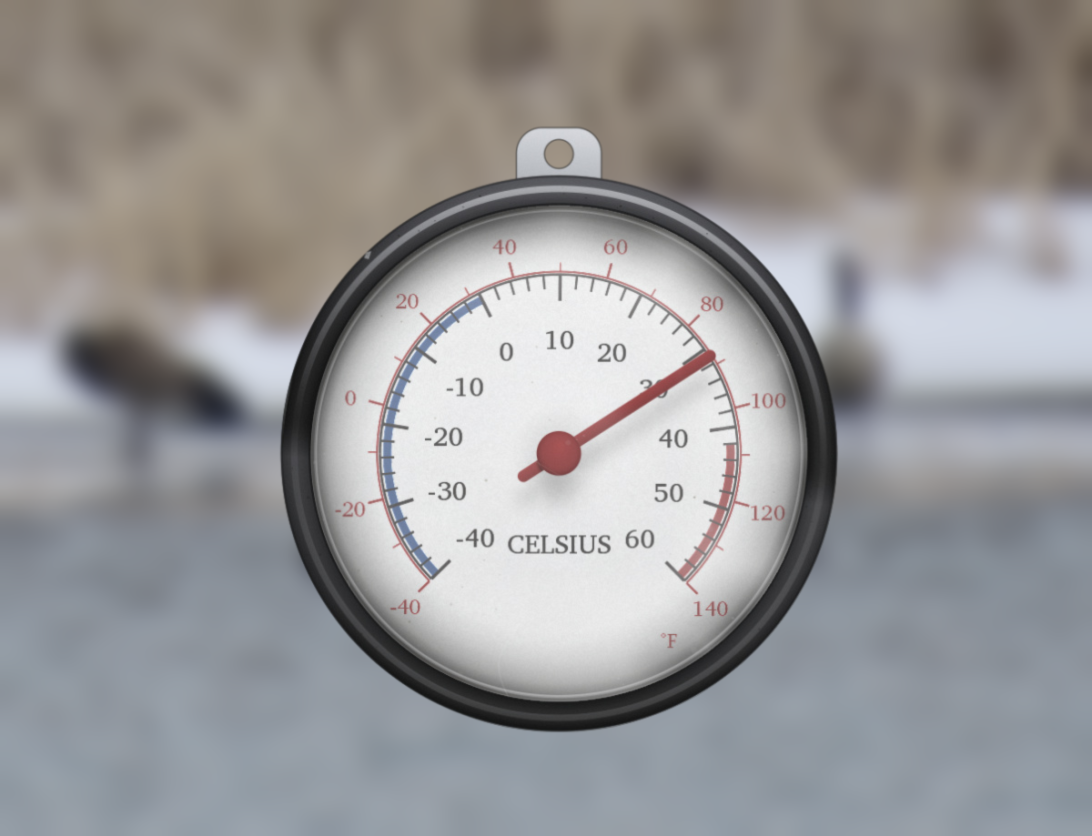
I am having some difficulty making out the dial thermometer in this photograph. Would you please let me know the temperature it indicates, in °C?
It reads 31 °C
